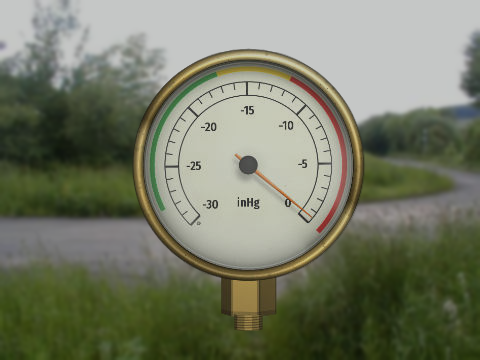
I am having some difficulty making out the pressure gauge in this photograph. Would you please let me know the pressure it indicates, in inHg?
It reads -0.5 inHg
